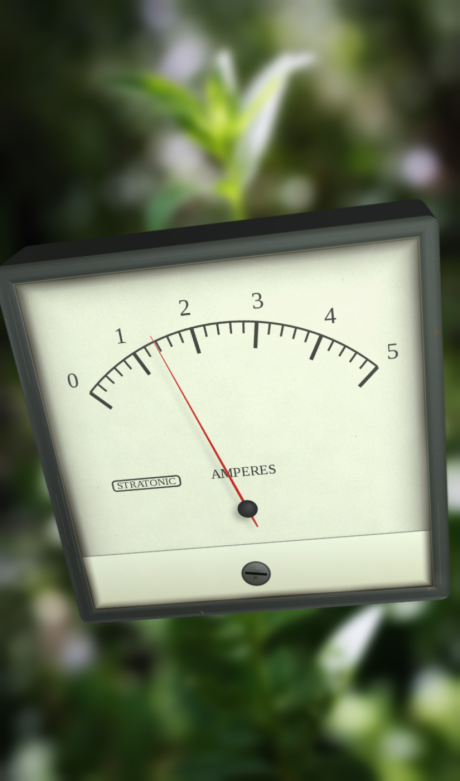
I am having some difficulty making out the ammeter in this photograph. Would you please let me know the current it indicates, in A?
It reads 1.4 A
